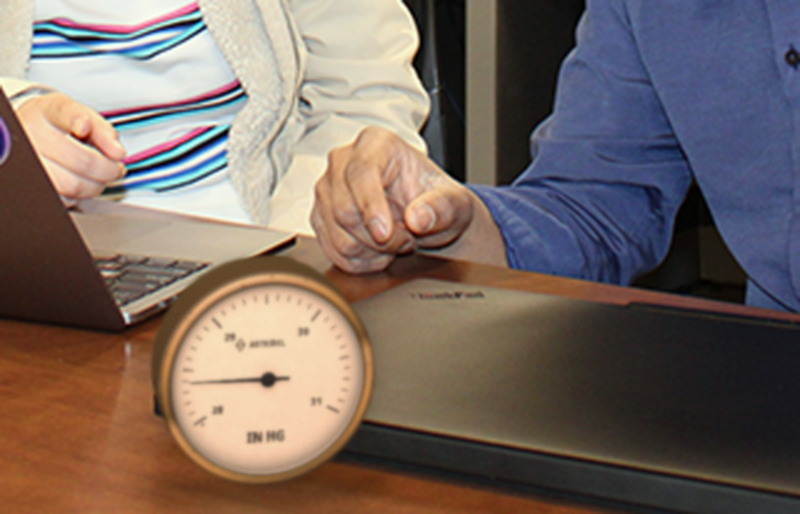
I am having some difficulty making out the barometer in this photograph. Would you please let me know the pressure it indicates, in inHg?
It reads 28.4 inHg
